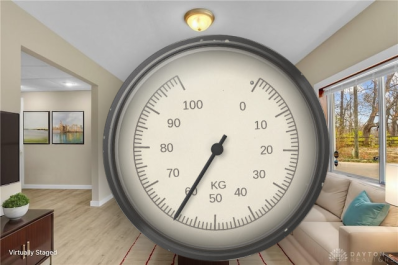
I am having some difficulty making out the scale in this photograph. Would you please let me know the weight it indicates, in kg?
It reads 60 kg
